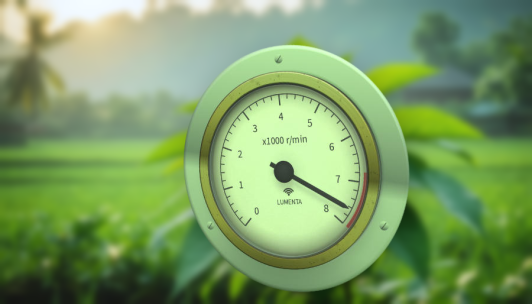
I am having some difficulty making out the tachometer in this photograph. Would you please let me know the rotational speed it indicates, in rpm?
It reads 7600 rpm
